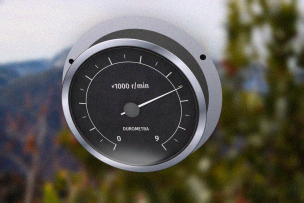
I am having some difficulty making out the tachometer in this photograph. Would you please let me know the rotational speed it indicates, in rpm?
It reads 6500 rpm
